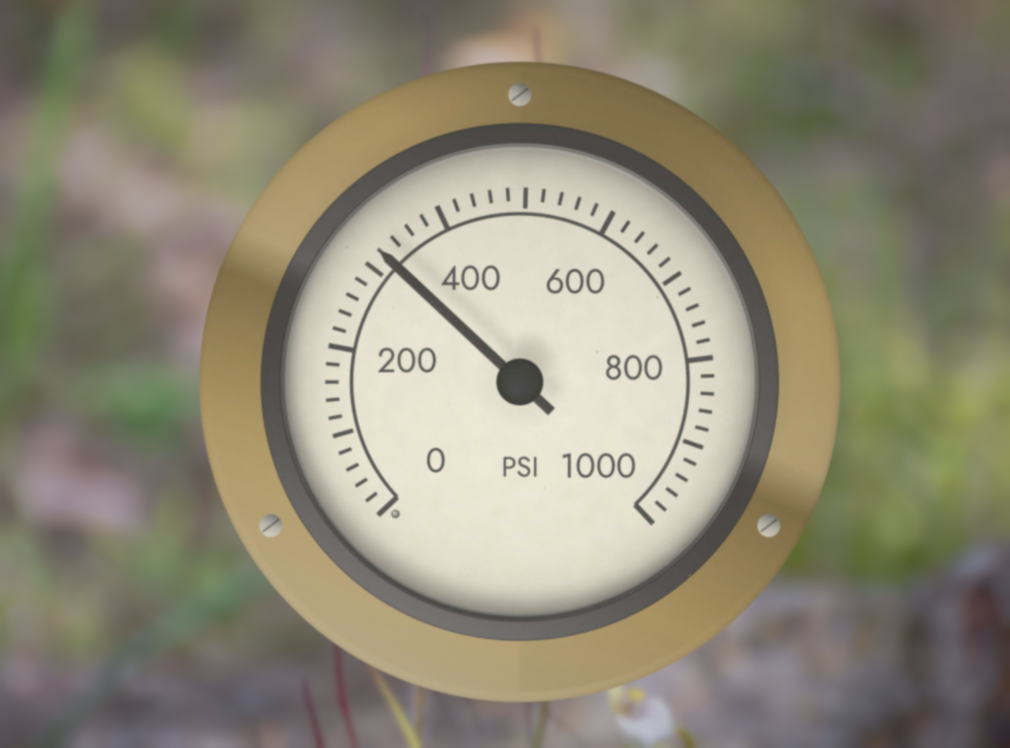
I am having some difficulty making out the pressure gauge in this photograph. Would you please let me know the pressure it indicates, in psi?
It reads 320 psi
